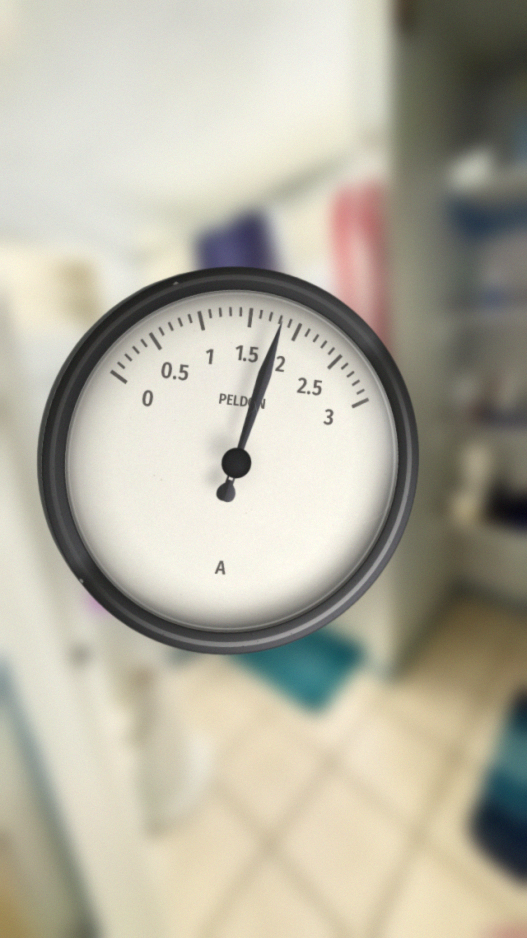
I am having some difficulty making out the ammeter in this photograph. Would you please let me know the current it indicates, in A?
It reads 1.8 A
